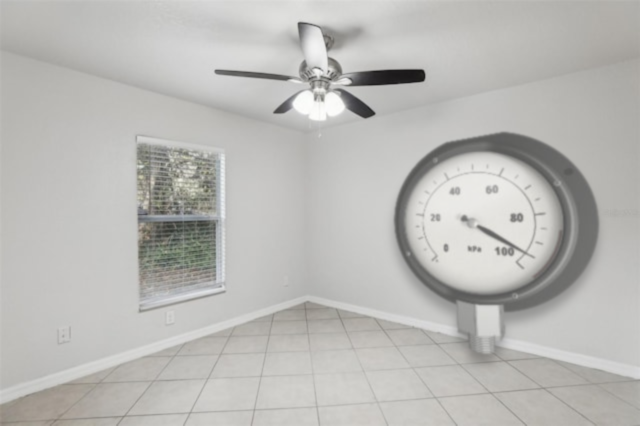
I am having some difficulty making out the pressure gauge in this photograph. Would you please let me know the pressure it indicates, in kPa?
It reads 95 kPa
